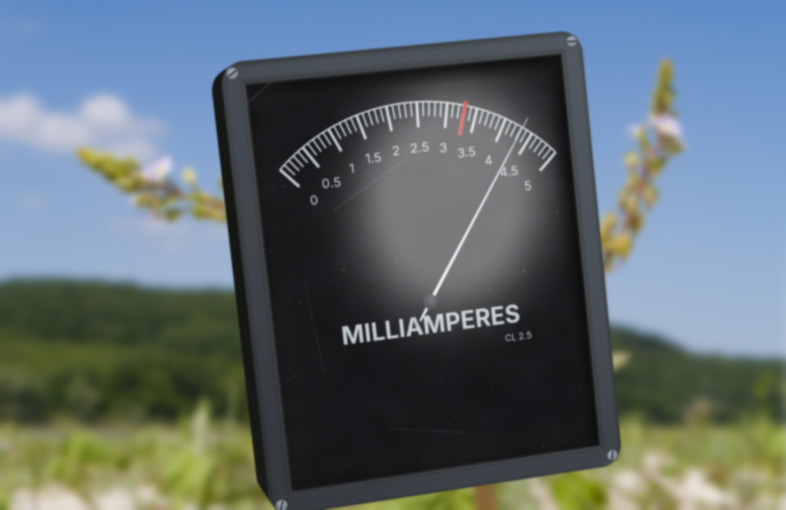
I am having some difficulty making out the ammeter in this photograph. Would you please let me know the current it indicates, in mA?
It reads 4.3 mA
